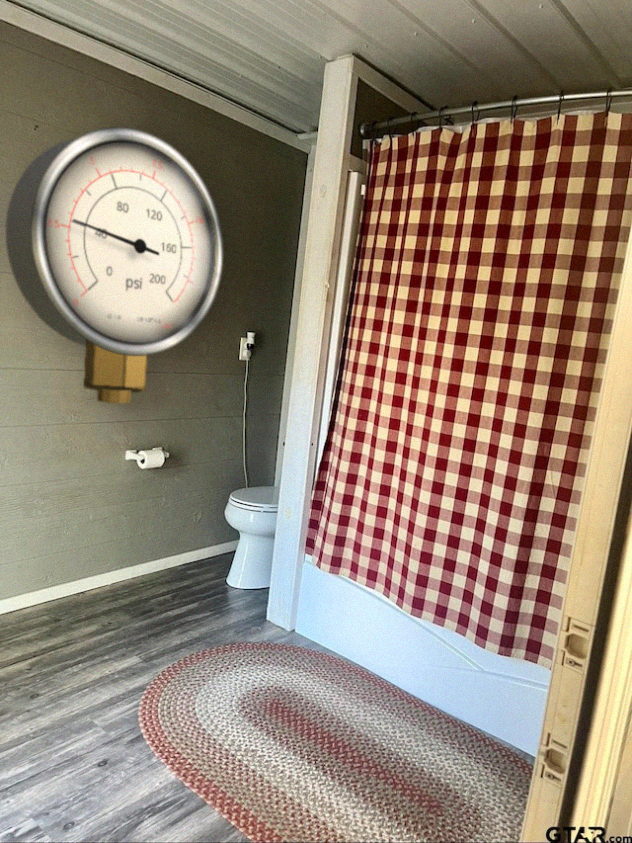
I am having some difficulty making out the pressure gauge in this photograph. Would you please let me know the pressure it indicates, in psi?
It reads 40 psi
